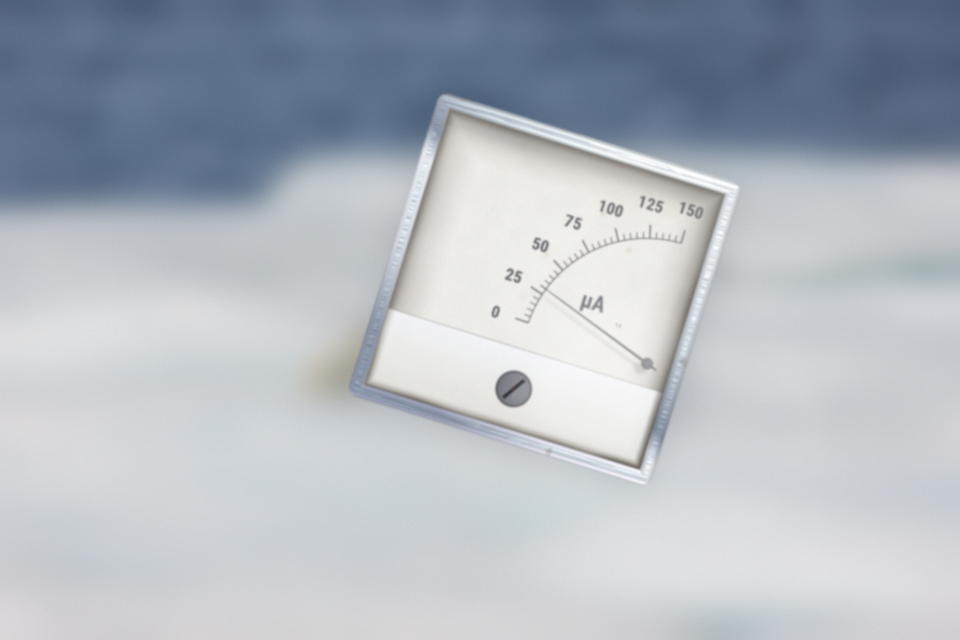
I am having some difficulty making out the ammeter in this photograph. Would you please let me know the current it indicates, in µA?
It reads 30 µA
